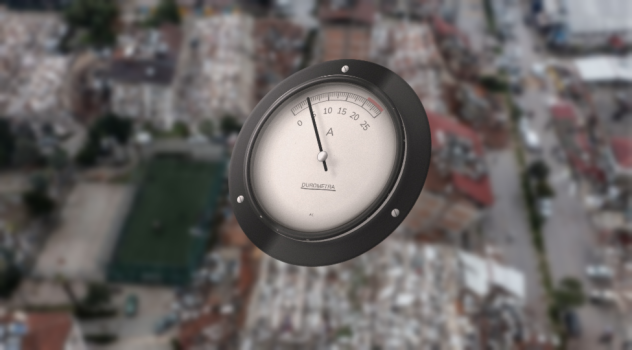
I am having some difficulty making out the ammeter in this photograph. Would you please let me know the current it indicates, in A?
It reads 5 A
